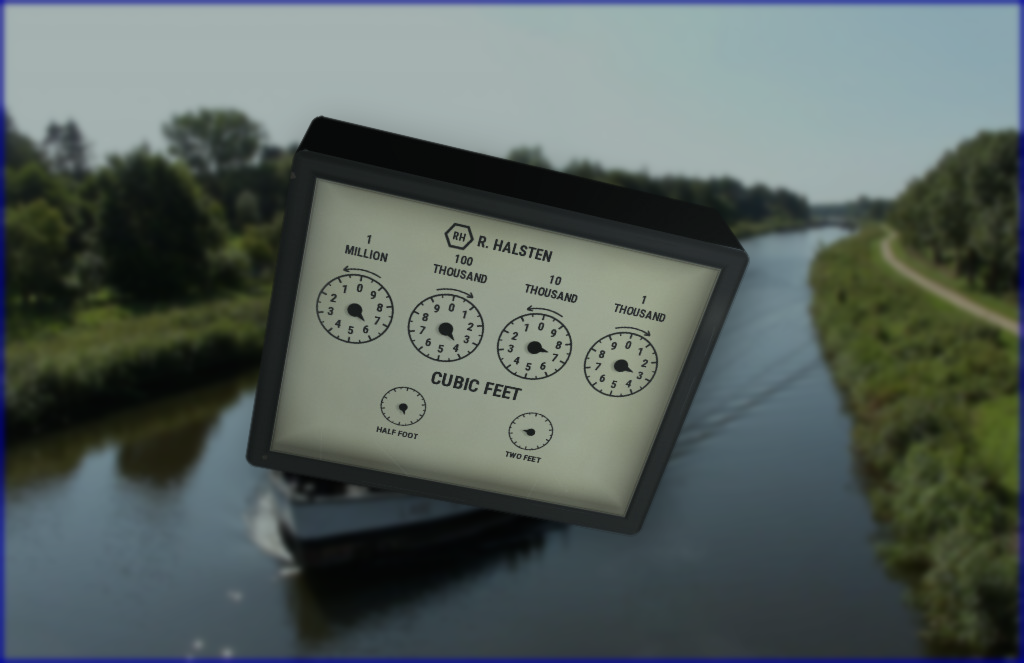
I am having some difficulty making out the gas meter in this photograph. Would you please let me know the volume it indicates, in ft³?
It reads 637300 ft³
